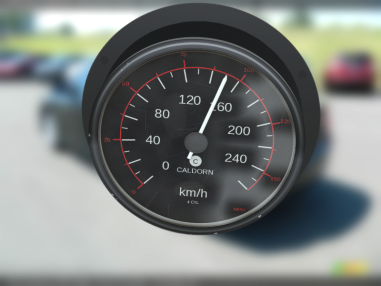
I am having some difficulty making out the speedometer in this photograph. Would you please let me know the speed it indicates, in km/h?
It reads 150 km/h
